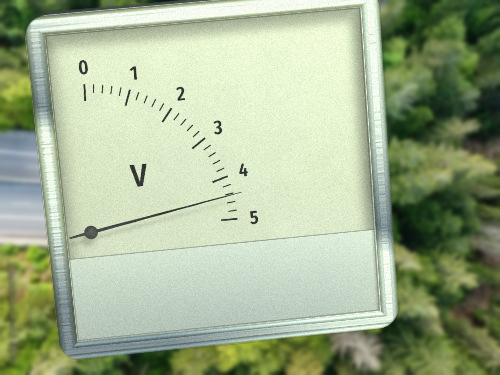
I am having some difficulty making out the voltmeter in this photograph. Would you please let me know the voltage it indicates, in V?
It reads 4.4 V
